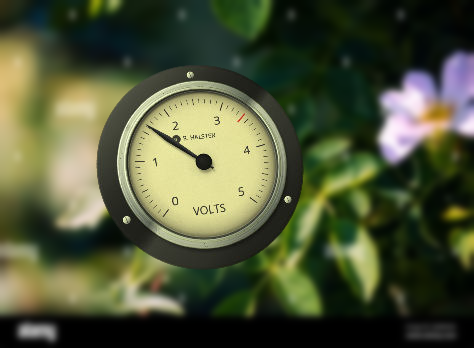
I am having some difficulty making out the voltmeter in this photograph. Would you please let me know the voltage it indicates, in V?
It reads 1.6 V
